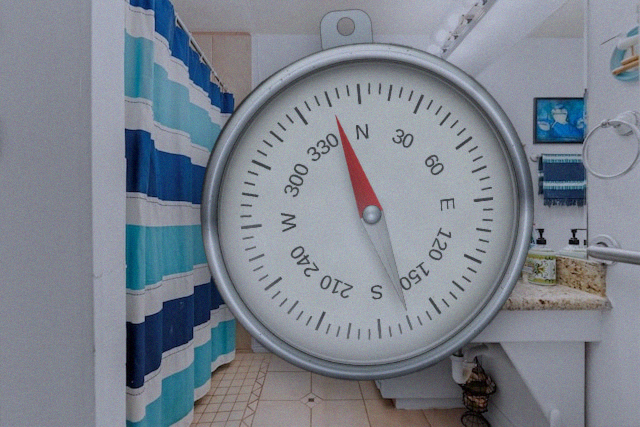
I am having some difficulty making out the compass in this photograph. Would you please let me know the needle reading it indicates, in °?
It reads 345 °
